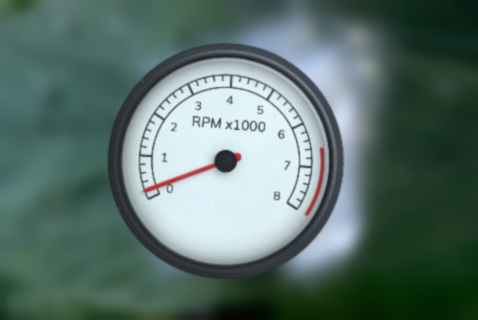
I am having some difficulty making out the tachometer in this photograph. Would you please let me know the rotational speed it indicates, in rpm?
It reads 200 rpm
